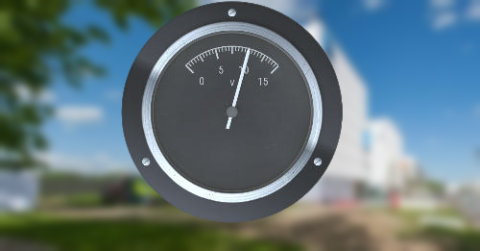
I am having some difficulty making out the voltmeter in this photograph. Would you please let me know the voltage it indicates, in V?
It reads 10 V
